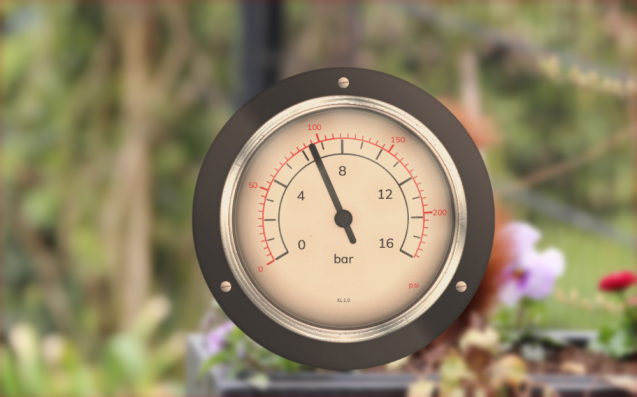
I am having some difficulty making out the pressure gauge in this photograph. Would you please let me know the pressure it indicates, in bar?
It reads 6.5 bar
